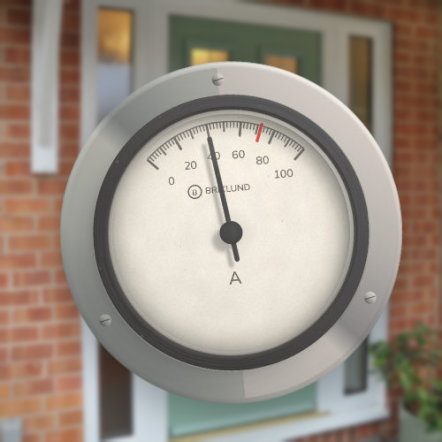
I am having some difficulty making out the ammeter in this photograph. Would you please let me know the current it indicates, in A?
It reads 40 A
